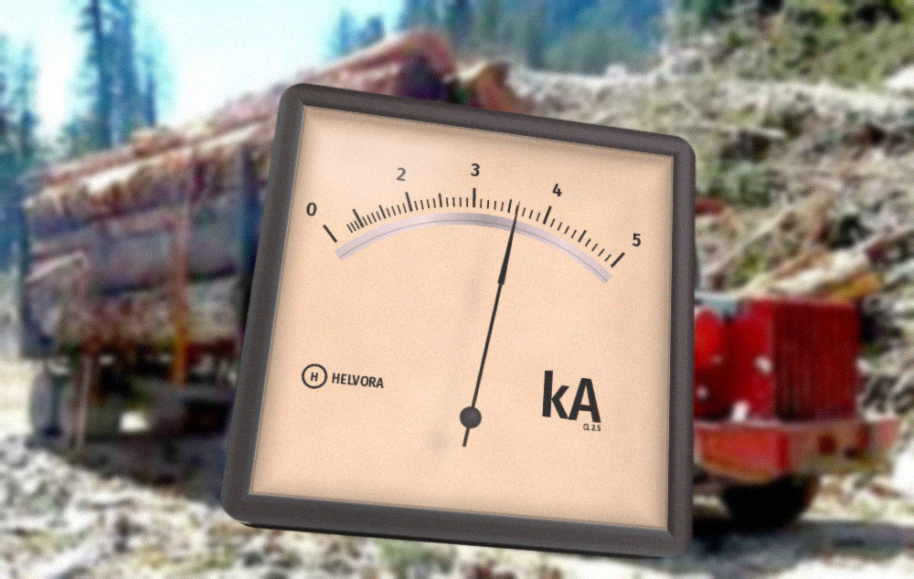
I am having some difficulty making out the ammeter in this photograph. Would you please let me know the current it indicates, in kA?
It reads 3.6 kA
